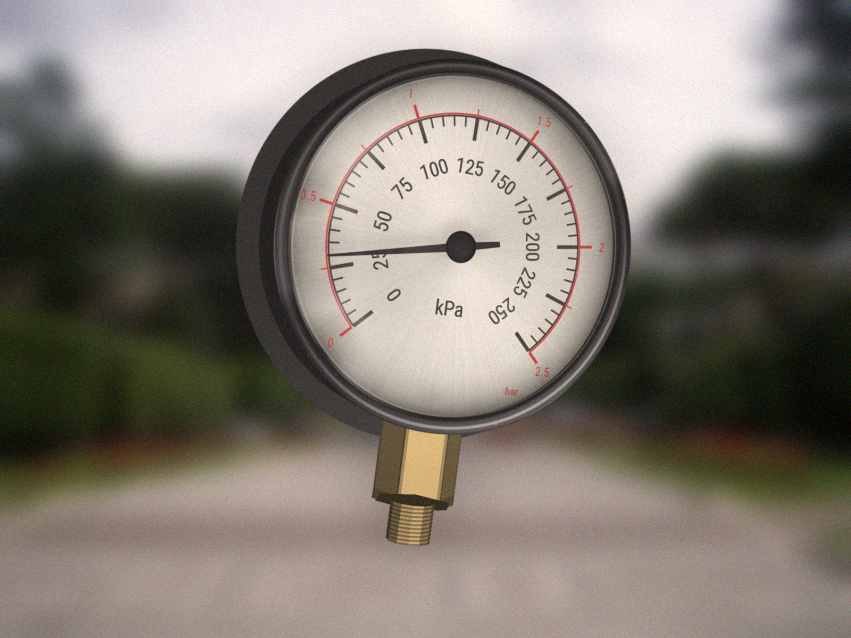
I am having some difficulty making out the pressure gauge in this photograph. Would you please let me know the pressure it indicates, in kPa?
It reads 30 kPa
